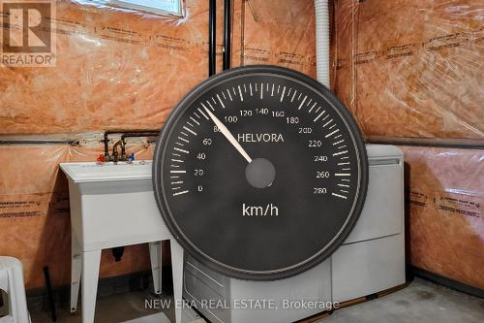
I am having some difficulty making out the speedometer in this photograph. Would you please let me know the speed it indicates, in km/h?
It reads 85 km/h
